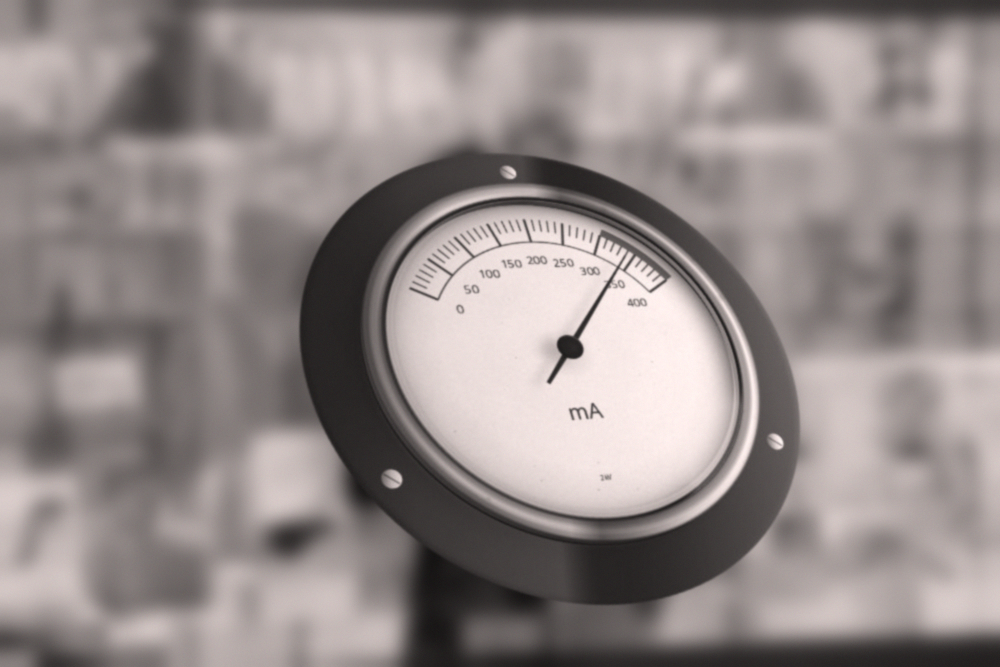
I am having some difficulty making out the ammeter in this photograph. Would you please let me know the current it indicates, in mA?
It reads 340 mA
